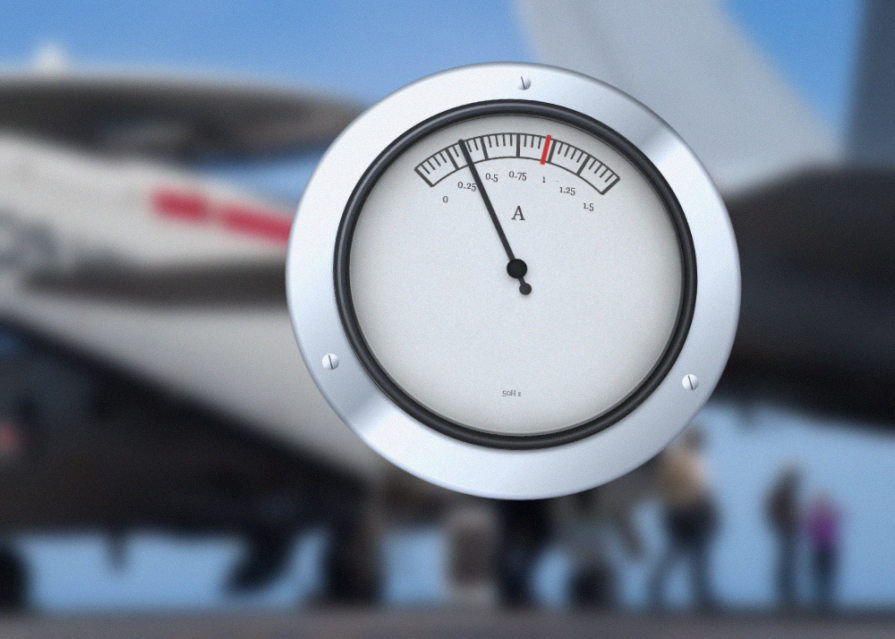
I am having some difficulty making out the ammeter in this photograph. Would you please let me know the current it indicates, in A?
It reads 0.35 A
